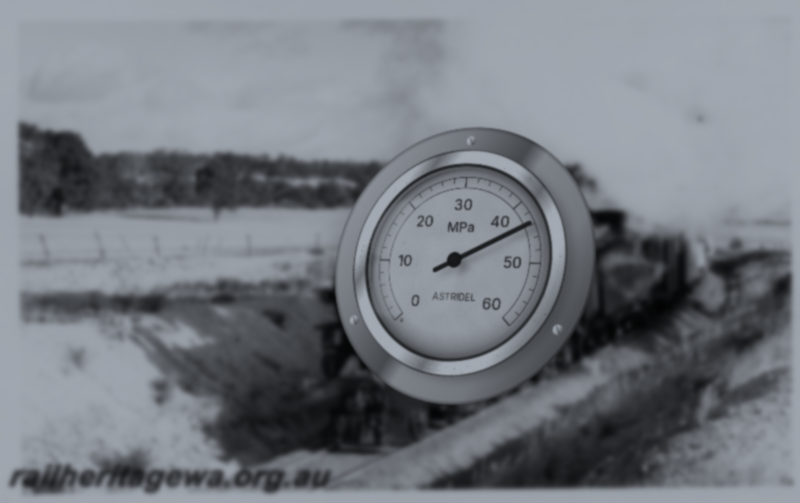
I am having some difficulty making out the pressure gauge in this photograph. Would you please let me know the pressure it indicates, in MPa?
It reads 44 MPa
